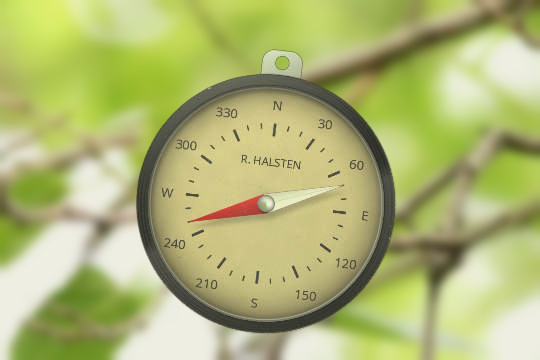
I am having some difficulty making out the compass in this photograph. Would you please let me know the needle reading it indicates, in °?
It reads 250 °
